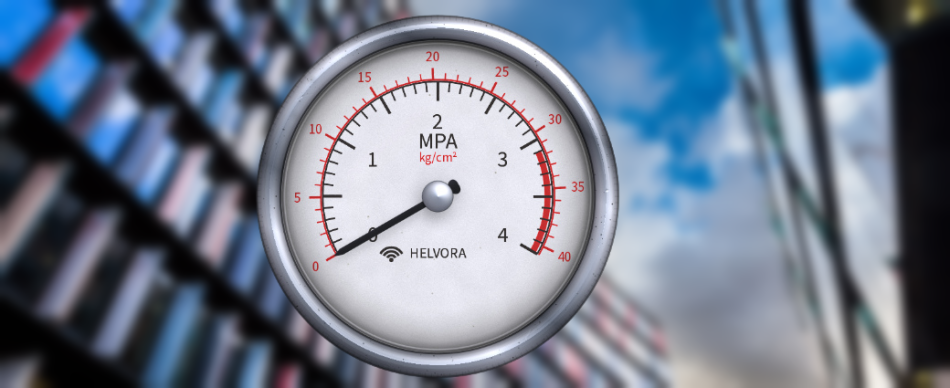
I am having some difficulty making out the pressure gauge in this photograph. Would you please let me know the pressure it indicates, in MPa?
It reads 0 MPa
